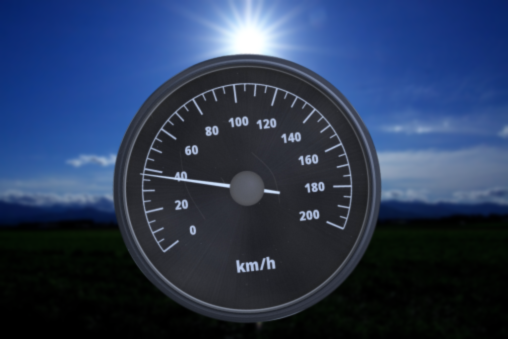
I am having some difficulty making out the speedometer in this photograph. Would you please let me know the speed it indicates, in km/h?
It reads 37.5 km/h
